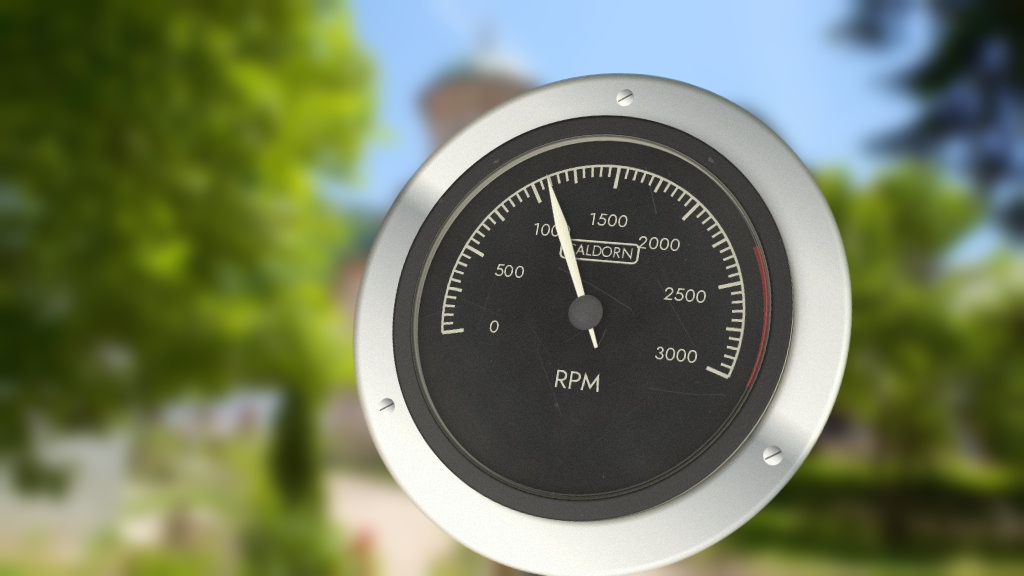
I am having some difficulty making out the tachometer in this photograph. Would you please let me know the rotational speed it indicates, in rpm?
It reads 1100 rpm
